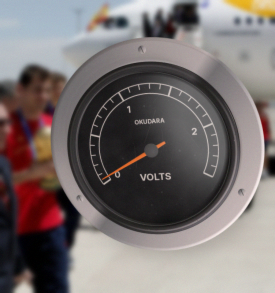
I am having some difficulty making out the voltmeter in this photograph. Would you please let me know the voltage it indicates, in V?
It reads 0.05 V
